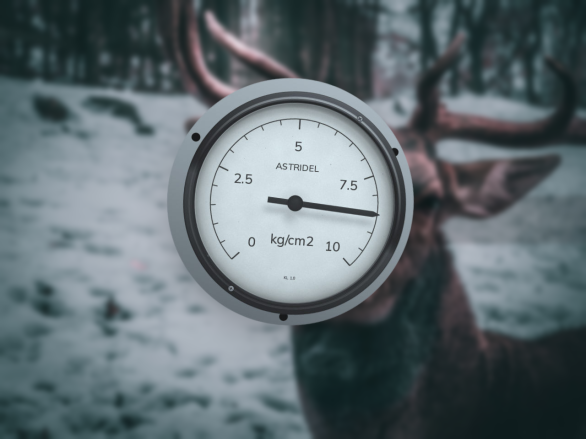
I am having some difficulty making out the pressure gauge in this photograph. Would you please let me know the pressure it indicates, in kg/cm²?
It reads 8.5 kg/cm²
